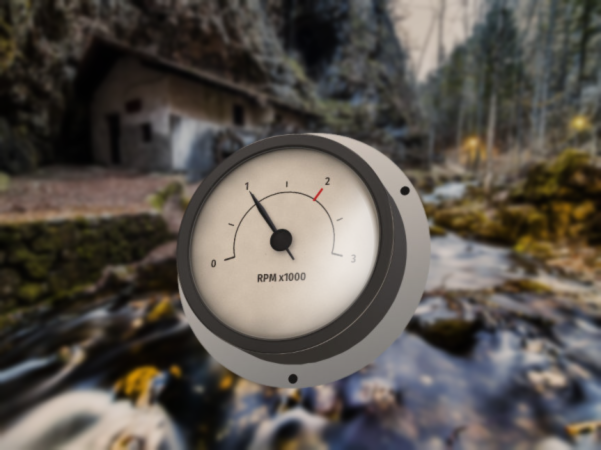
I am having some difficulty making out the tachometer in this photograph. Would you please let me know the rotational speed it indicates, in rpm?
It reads 1000 rpm
